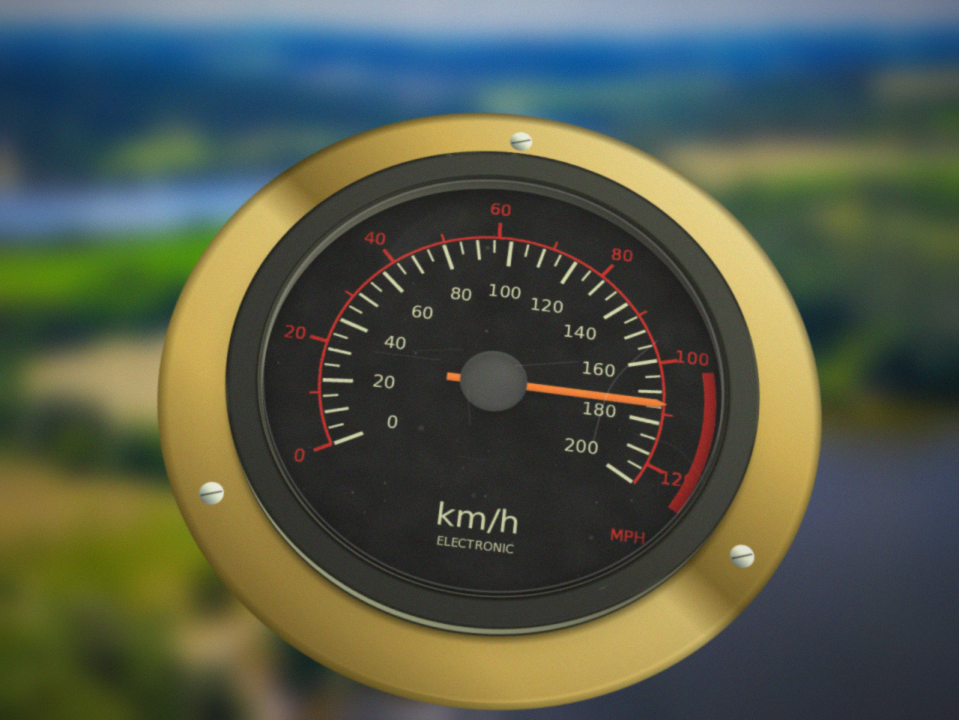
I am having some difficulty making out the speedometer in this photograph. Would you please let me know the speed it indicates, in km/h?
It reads 175 km/h
